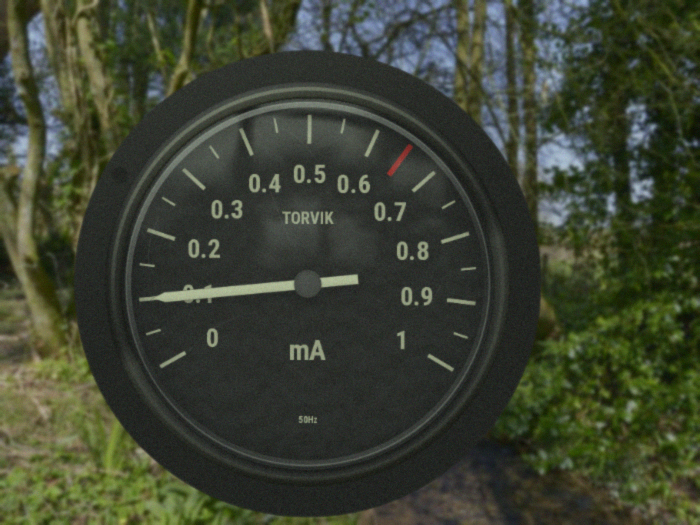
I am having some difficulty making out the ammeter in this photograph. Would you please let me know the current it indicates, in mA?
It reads 0.1 mA
